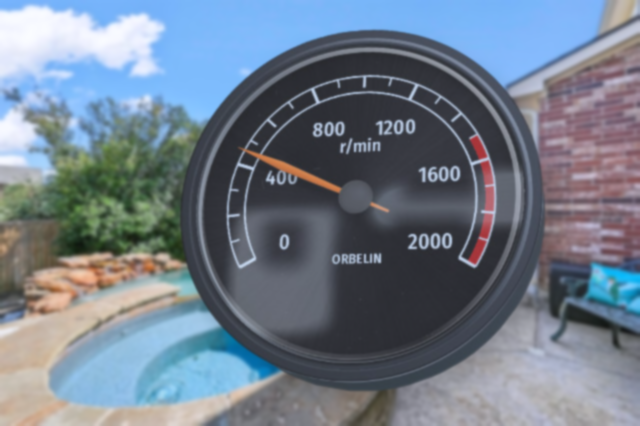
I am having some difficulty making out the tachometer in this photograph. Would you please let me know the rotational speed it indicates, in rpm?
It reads 450 rpm
